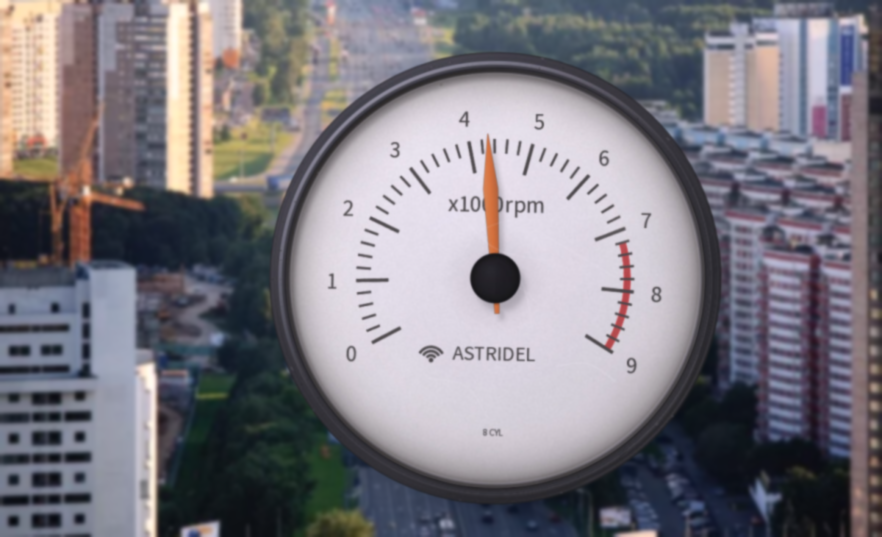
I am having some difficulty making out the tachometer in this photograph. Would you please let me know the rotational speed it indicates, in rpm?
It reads 4300 rpm
